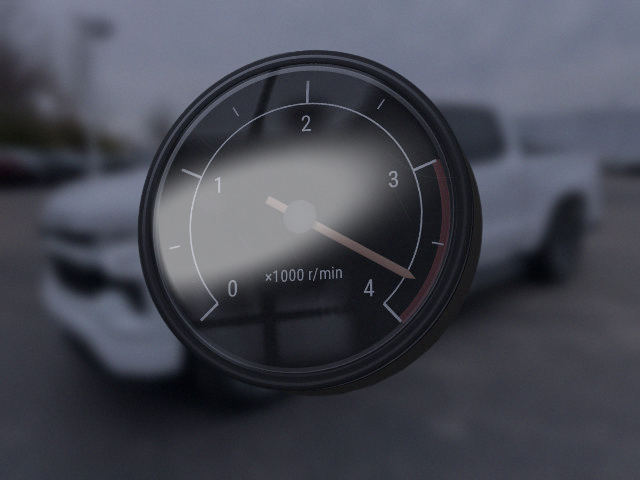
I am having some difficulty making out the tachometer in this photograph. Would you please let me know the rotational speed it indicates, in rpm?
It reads 3750 rpm
